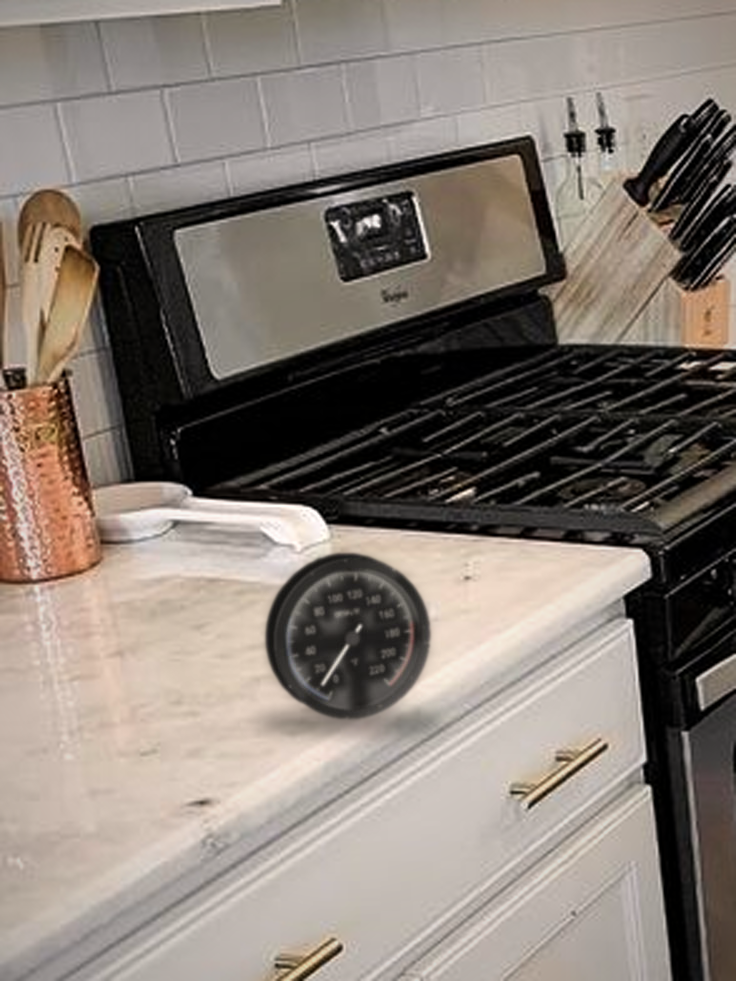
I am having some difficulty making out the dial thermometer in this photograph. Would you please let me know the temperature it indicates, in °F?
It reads 10 °F
